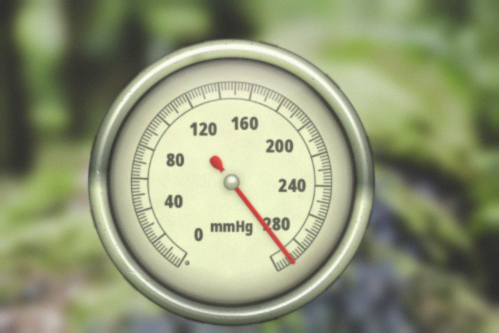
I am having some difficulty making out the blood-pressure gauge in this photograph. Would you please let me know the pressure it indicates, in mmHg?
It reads 290 mmHg
